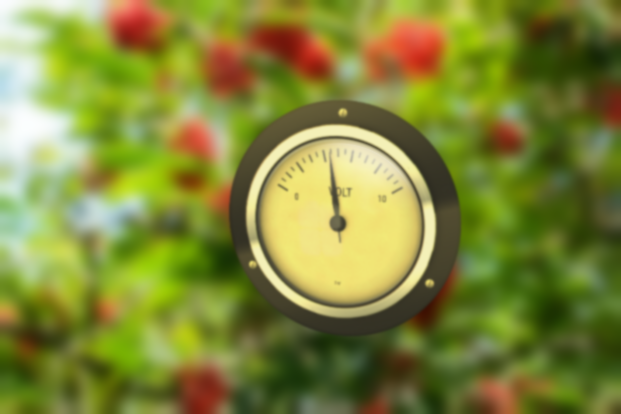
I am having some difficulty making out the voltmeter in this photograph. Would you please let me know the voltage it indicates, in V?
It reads 4.5 V
